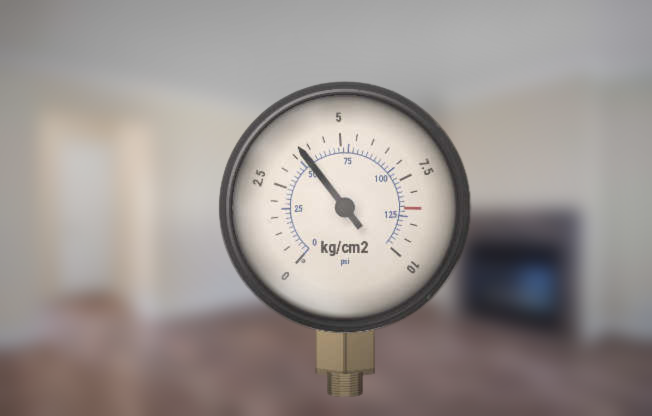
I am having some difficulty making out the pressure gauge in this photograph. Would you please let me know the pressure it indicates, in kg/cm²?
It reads 3.75 kg/cm²
